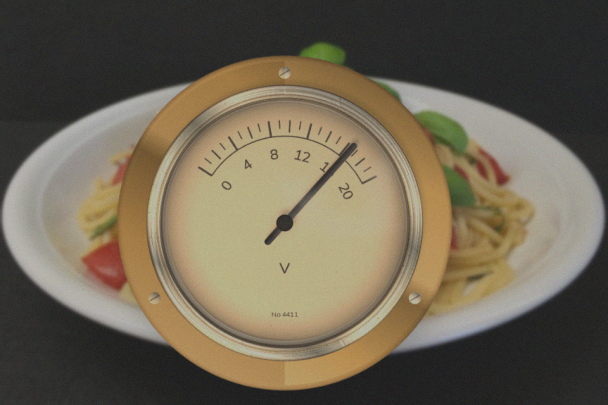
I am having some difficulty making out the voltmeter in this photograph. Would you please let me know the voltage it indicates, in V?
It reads 16.5 V
